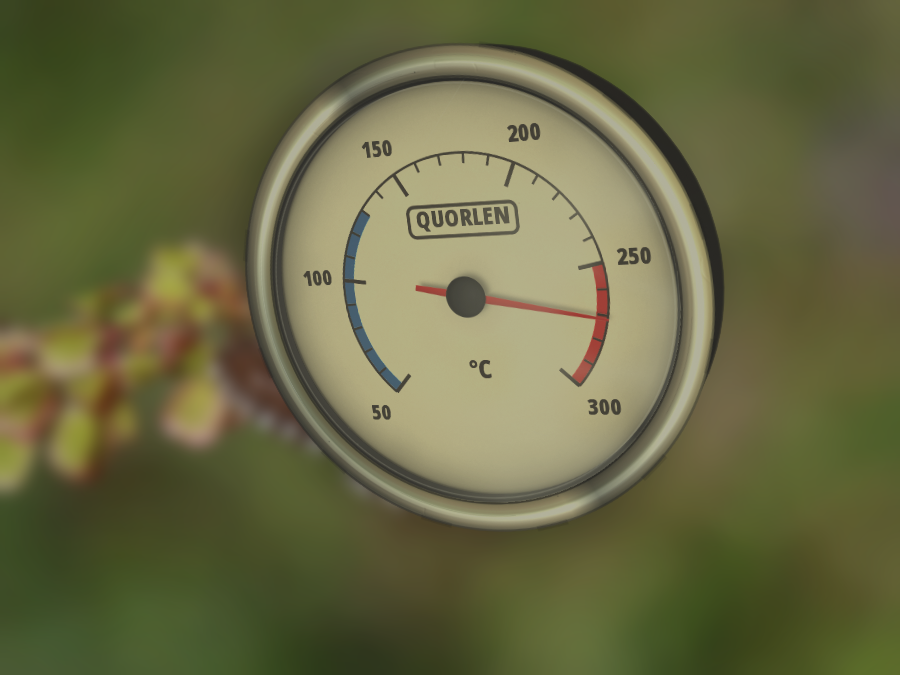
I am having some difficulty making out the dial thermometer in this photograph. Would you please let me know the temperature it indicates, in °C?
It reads 270 °C
